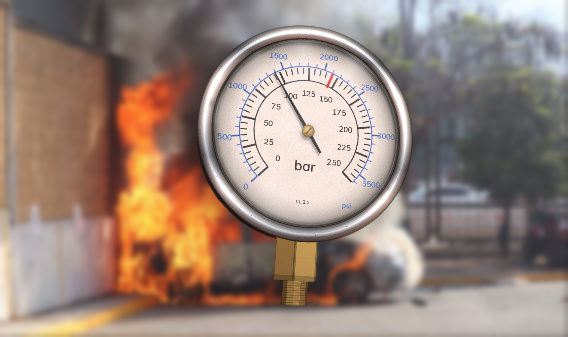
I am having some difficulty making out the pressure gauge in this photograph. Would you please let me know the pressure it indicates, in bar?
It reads 95 bar
